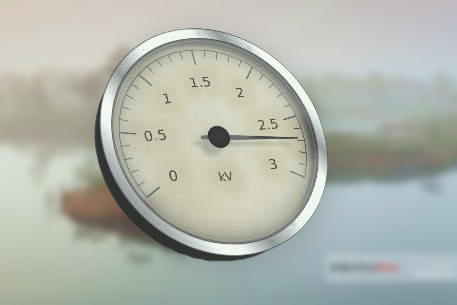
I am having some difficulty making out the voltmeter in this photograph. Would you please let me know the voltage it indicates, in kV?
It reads 2.7 kV
